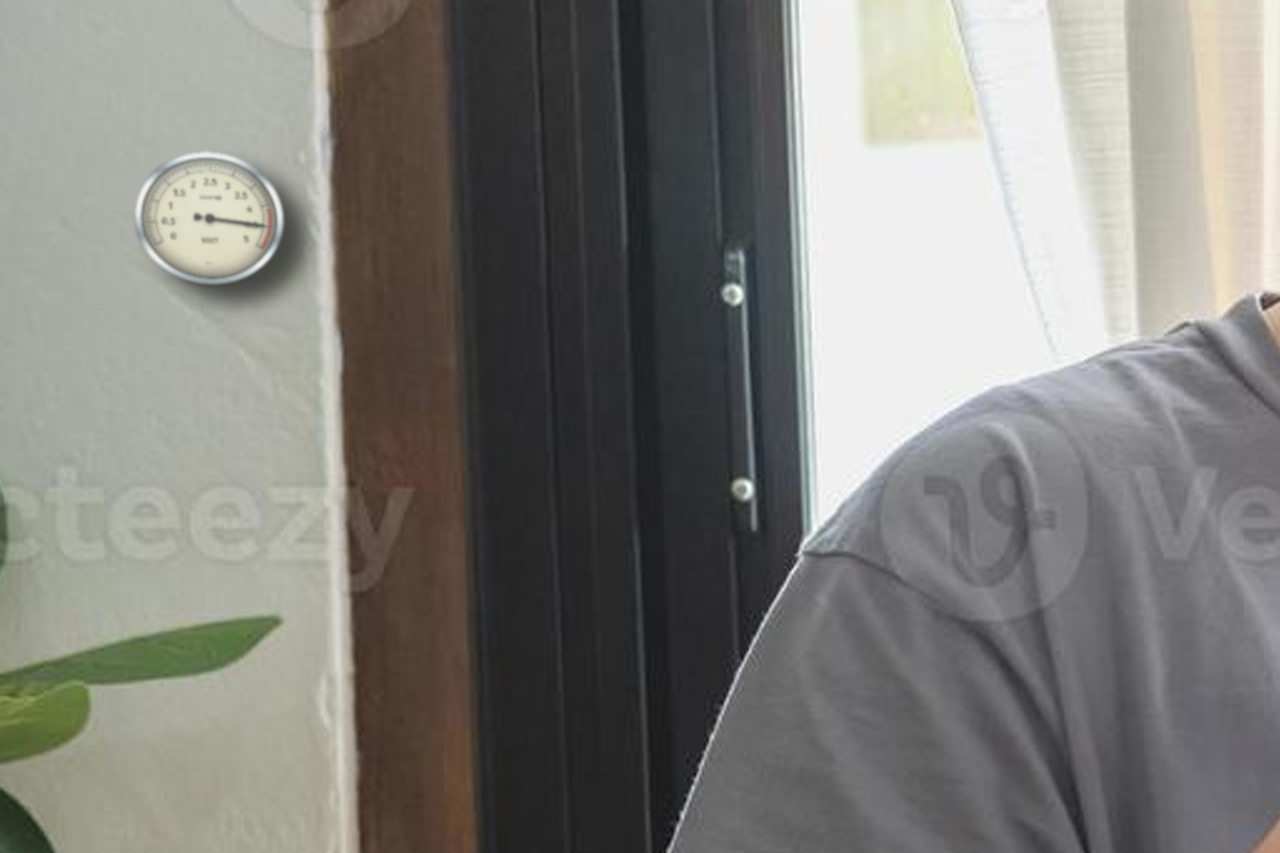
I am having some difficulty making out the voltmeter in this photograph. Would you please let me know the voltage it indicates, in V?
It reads 4.5 V
